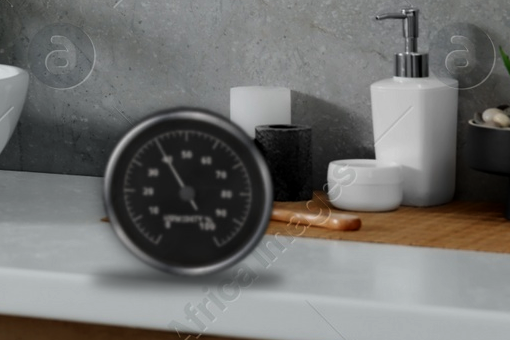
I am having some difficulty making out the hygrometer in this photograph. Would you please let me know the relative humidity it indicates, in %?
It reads 40 %
